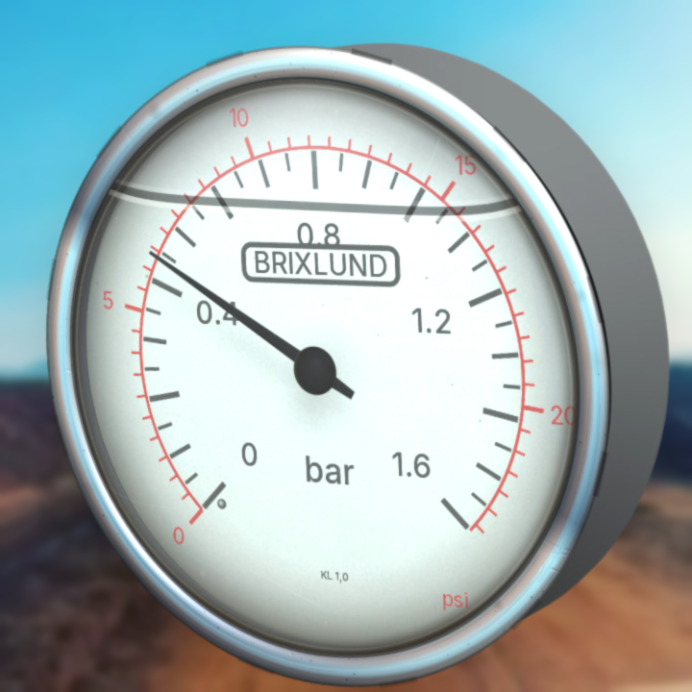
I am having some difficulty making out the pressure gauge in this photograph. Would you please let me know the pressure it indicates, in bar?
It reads 0.45 bar
